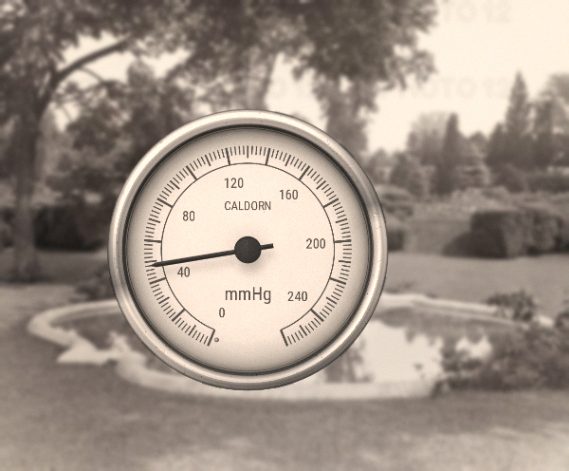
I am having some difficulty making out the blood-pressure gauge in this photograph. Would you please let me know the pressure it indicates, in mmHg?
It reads 48 mmHg
